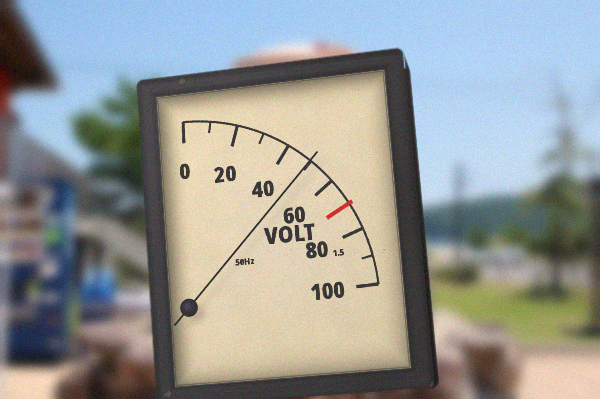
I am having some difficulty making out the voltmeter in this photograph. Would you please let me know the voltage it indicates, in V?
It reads 50 V
